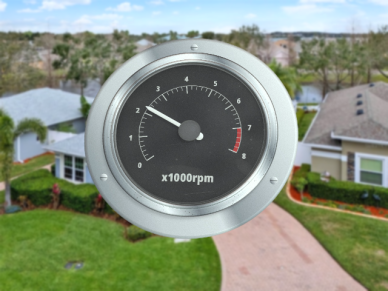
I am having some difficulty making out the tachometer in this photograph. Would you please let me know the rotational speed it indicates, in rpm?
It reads 2200 rpm
